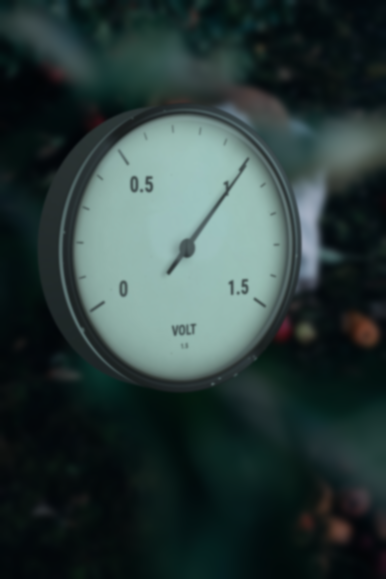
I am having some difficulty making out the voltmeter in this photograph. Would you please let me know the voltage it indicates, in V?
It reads 1 V
